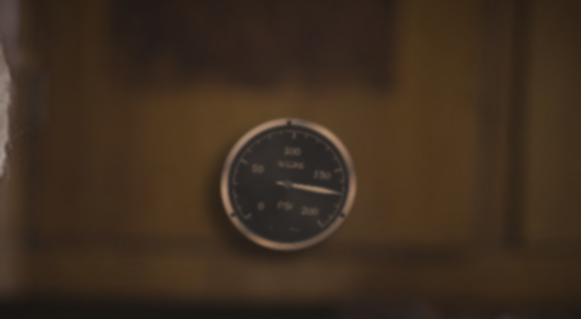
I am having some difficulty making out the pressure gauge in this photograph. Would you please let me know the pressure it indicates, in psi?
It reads 170 psi
